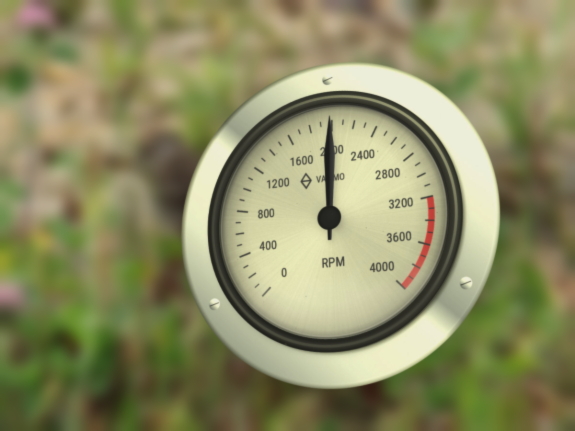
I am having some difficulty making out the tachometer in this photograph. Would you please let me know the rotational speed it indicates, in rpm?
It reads 2000 rpm
